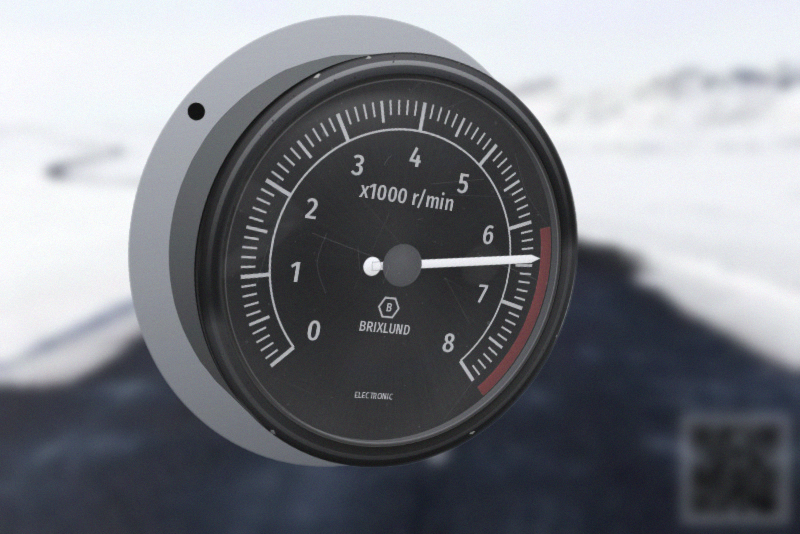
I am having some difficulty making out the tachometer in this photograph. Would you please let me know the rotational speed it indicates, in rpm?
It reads 6400 rpm
